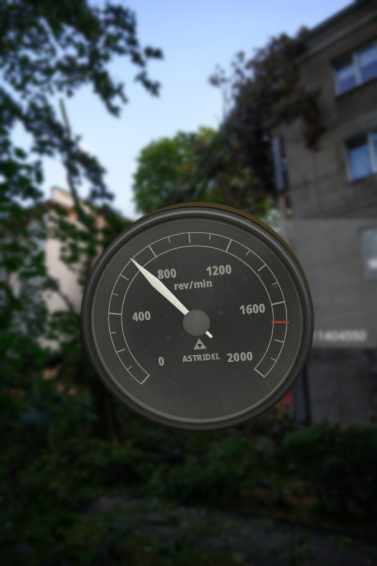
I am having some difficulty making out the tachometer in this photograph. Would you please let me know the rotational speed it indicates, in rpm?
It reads 700 rpm
